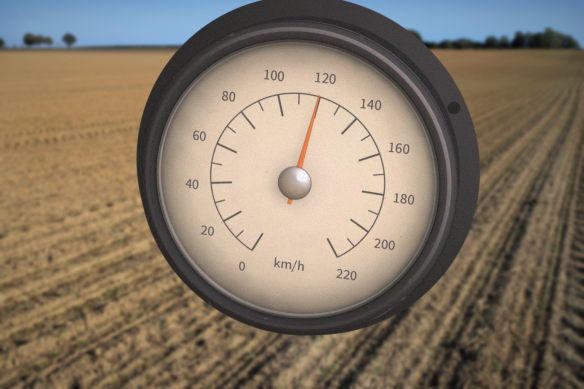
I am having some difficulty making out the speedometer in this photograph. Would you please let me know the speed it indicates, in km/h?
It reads 120 km/h
